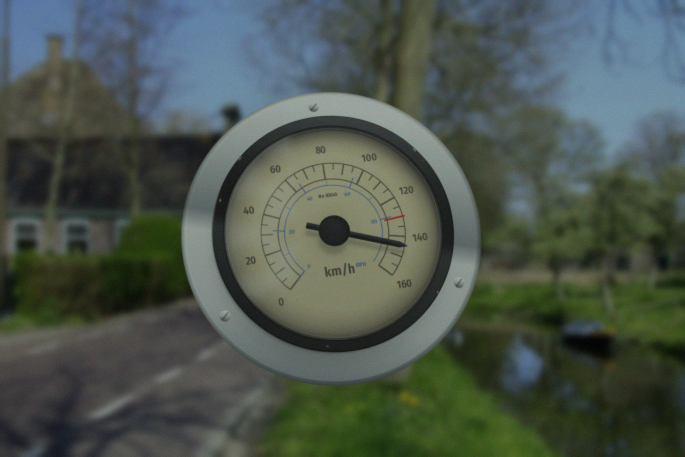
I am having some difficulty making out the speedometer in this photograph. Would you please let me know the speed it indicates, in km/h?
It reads 145 km/h
